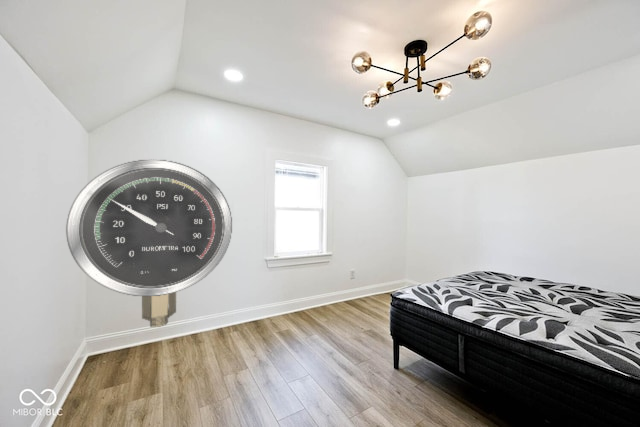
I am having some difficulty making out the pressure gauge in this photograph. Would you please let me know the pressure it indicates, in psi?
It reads 30 psi
